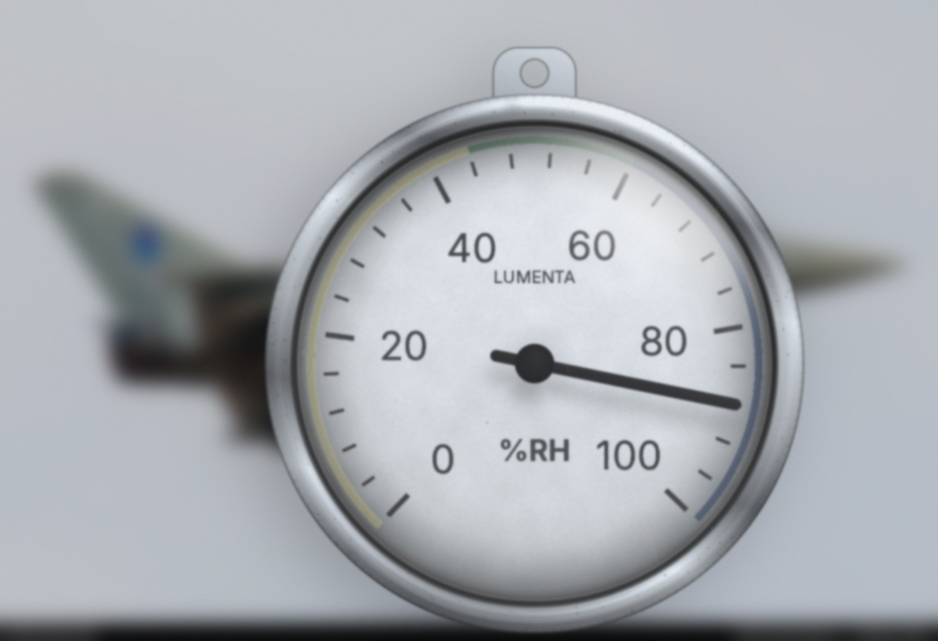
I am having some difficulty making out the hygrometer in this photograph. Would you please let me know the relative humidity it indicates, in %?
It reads 88 %
